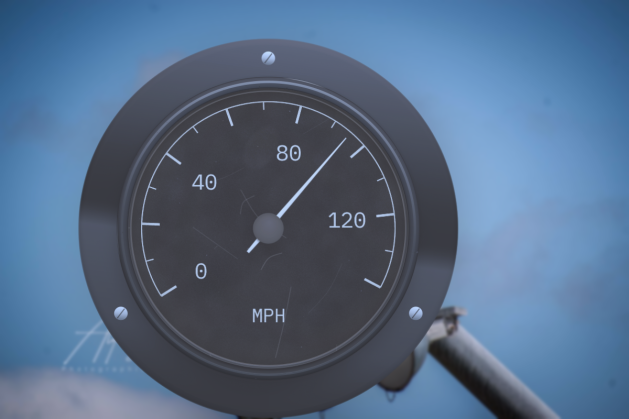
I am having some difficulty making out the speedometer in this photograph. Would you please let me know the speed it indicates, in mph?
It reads 95 mph
